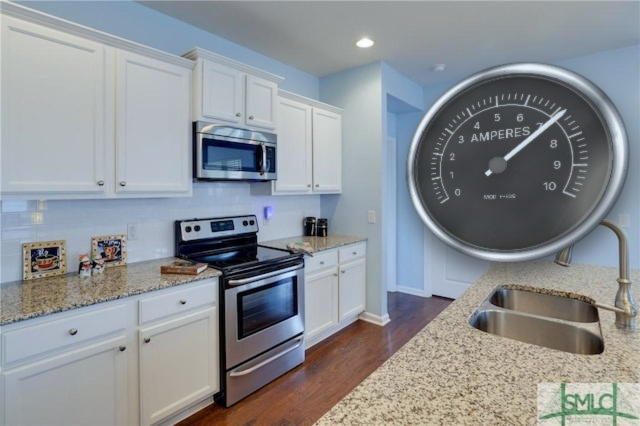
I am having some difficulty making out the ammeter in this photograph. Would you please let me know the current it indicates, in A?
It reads 7.2 A
